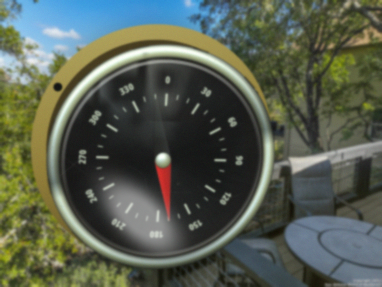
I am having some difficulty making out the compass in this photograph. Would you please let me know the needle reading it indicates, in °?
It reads 170 °
